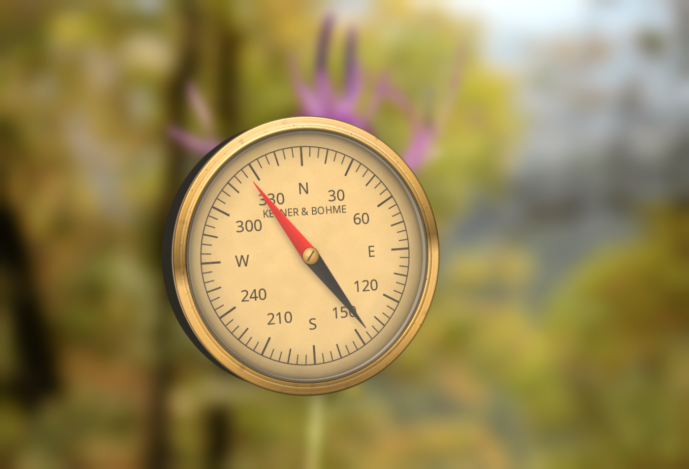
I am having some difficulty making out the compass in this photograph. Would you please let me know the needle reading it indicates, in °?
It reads 325 °
